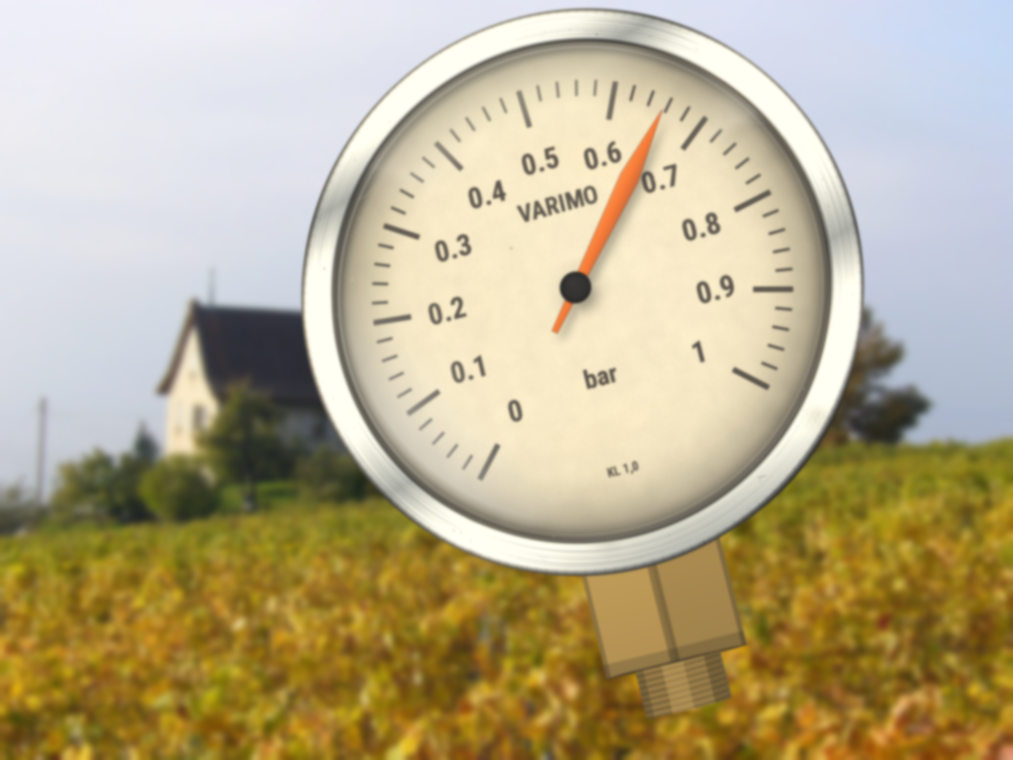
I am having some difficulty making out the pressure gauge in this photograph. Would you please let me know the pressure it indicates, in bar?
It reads 0.66 bar
